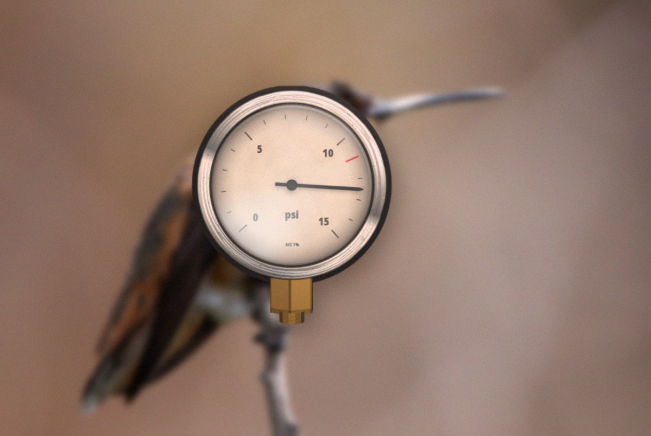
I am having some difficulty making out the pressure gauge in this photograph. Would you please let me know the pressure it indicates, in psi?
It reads 12.5 psi
